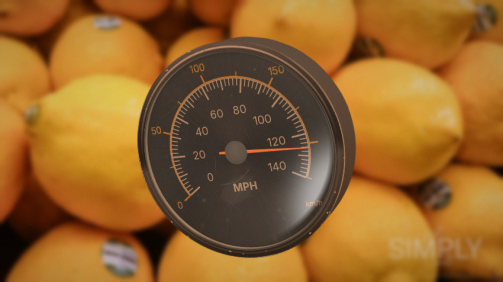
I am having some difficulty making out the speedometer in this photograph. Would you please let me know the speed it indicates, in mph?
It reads 126 mph
